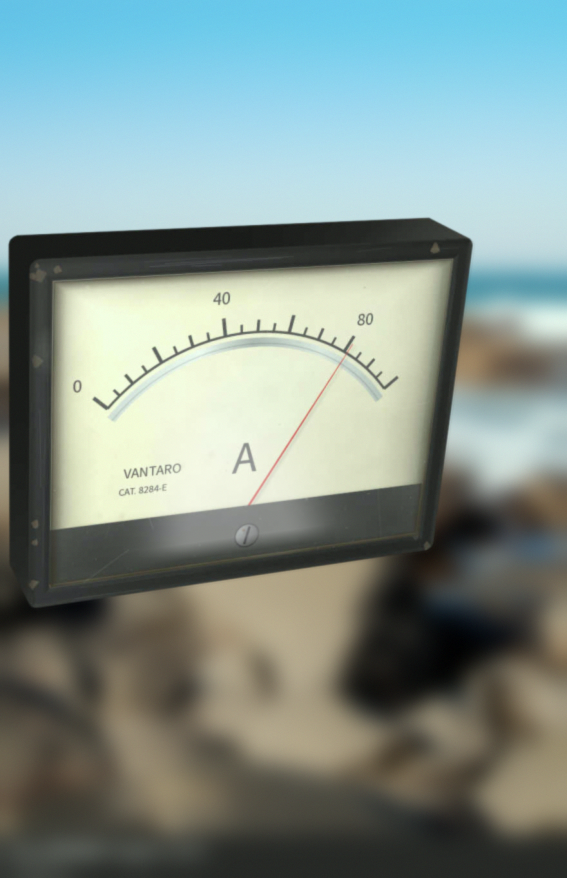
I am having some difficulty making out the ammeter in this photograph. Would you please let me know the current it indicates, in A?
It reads 80 A
